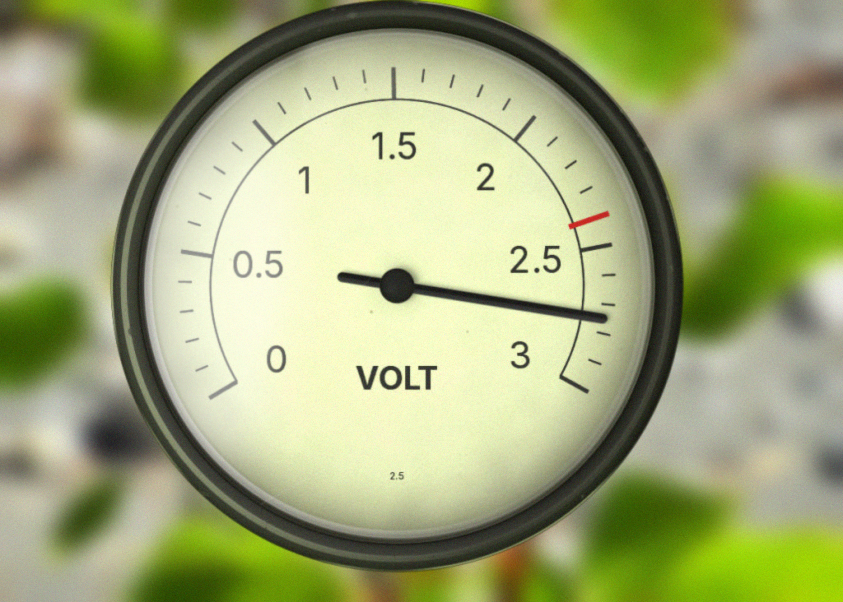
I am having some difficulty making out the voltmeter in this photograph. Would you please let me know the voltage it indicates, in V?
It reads 2.75 V
